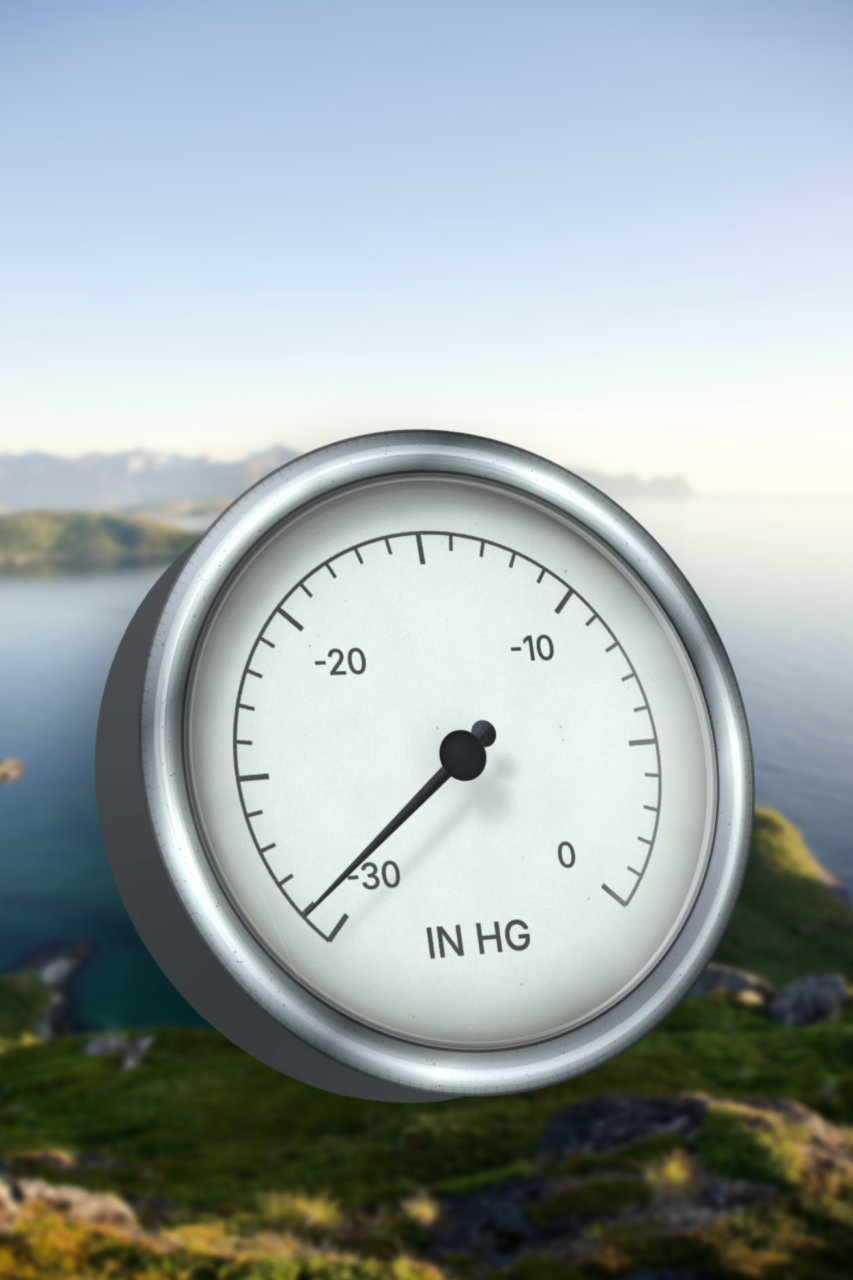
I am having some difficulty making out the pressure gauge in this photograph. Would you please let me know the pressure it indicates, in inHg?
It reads -29 inHg
